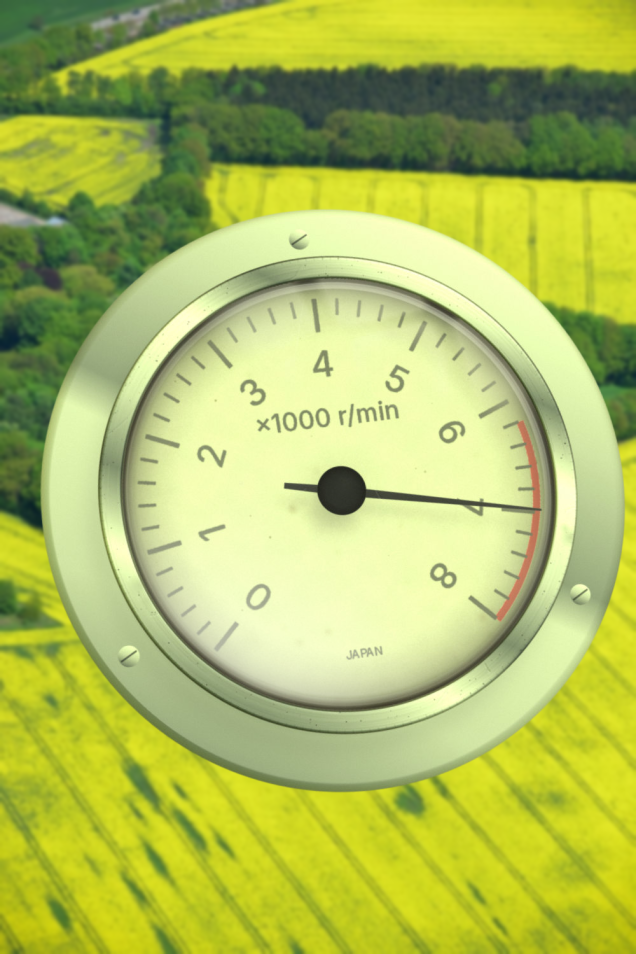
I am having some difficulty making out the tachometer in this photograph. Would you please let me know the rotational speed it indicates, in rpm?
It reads 7000 rpm
